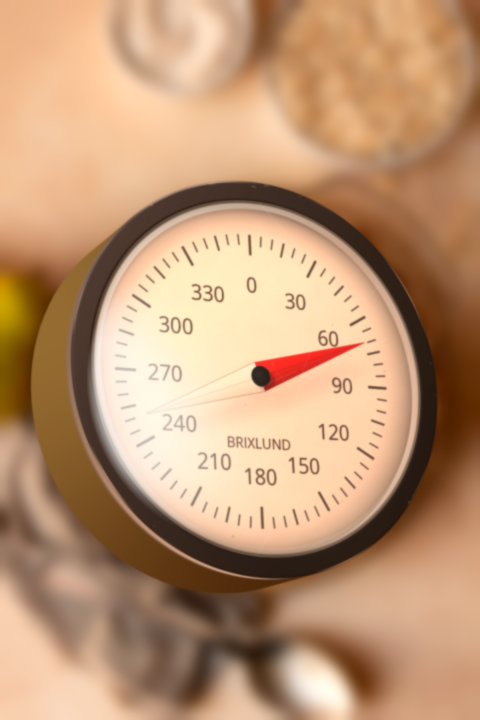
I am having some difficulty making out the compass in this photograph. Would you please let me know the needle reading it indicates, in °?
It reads 70 °
